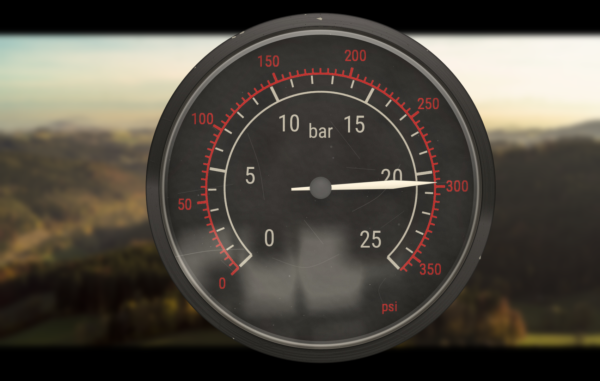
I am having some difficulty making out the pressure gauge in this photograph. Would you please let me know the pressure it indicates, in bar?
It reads 20.5 bar
